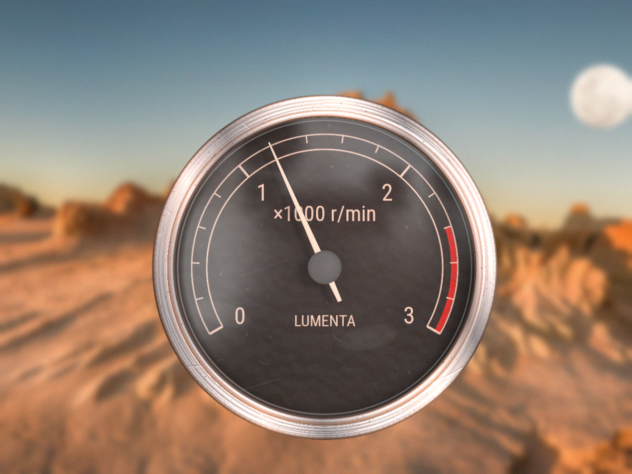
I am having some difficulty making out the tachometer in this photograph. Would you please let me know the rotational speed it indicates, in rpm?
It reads 1200 rpm
